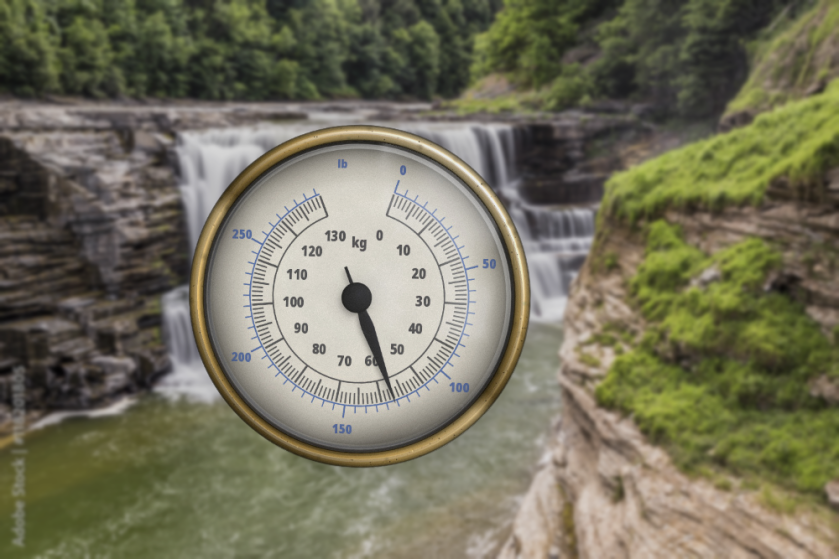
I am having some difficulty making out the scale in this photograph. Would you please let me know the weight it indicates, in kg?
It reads 57 kg
